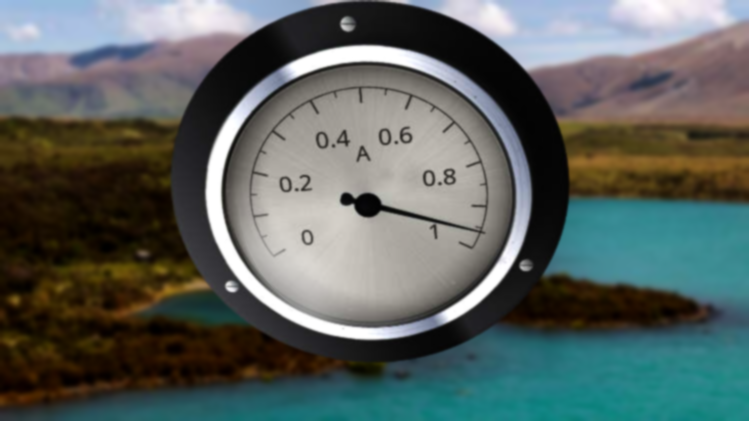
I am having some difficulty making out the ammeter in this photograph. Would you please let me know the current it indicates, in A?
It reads 0.95 A
